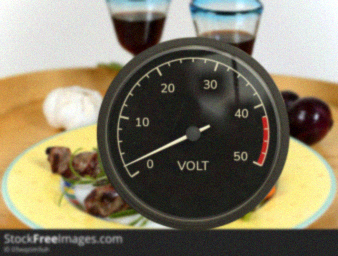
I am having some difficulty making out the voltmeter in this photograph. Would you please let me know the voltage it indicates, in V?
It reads 2 V
